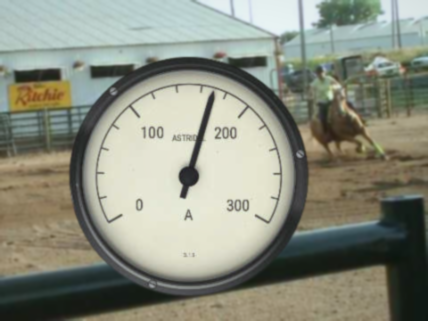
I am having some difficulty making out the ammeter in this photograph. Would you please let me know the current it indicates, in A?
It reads 170 A
